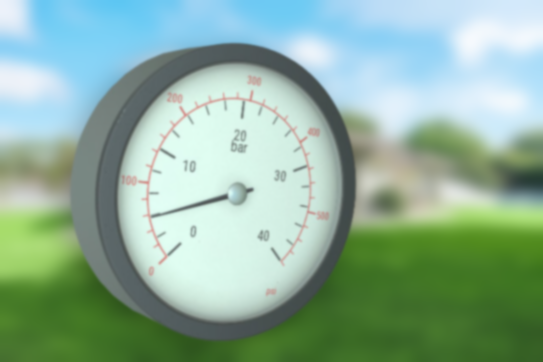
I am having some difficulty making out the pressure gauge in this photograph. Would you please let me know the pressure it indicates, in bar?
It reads 4 bar
